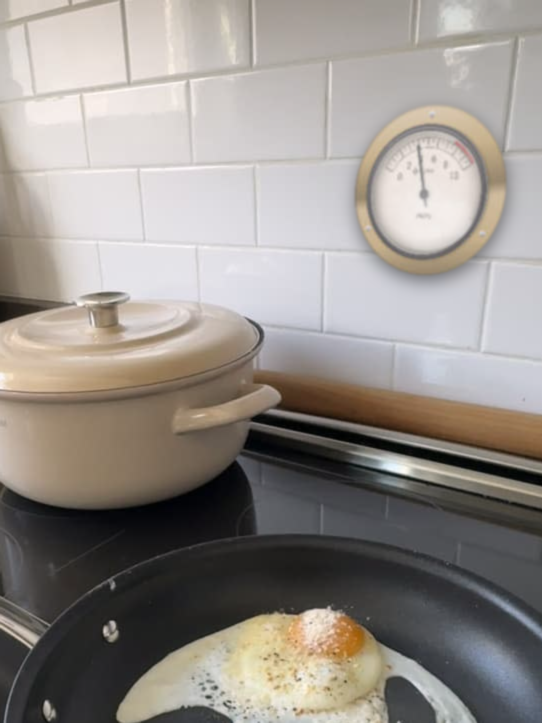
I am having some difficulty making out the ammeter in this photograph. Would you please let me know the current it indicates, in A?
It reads 4 A
